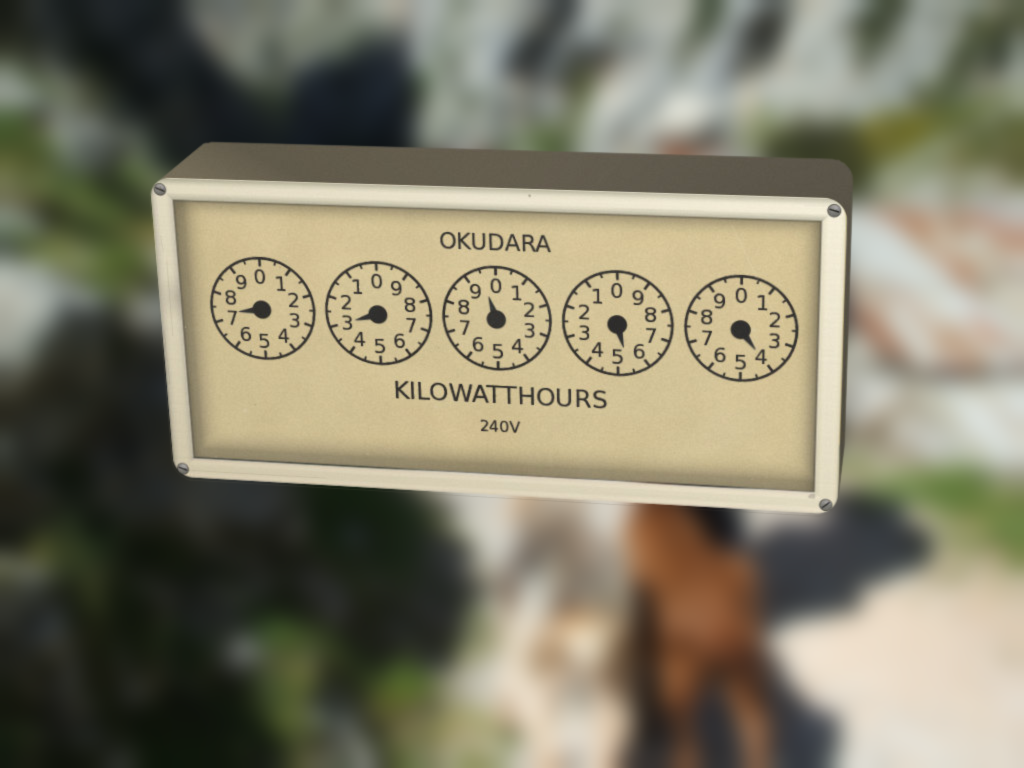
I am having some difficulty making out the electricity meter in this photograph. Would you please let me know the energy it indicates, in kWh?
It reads 72954 kWh
